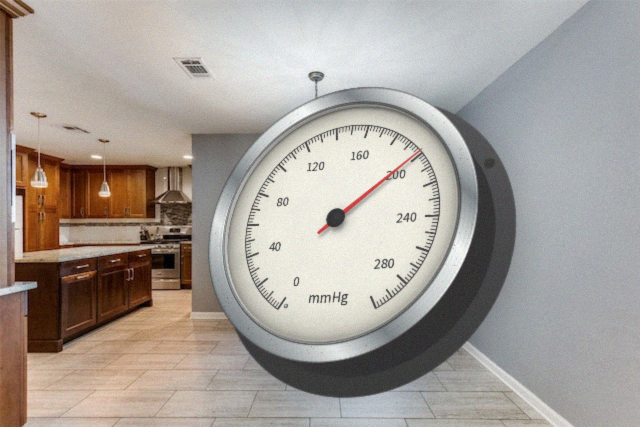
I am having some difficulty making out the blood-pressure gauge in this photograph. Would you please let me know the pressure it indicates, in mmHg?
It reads 200 mmHg
